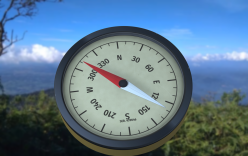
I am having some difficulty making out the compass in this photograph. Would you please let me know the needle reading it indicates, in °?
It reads 310 °
